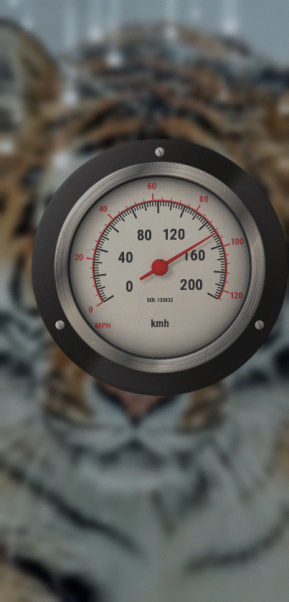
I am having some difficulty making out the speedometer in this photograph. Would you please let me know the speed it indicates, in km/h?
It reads 150 km/h
